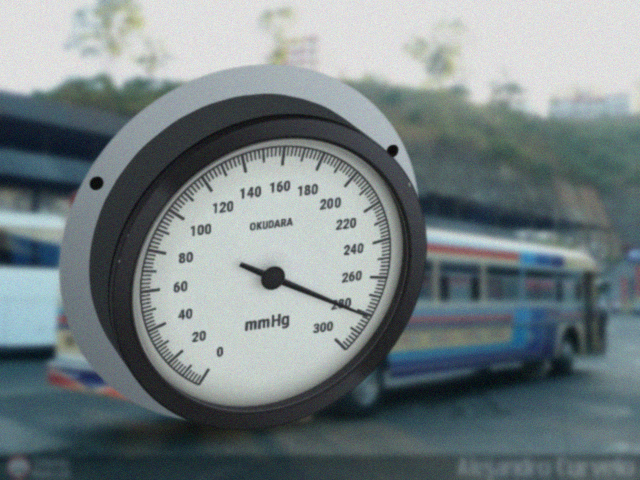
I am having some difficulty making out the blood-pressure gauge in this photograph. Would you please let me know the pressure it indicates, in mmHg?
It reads 280 mmHg
